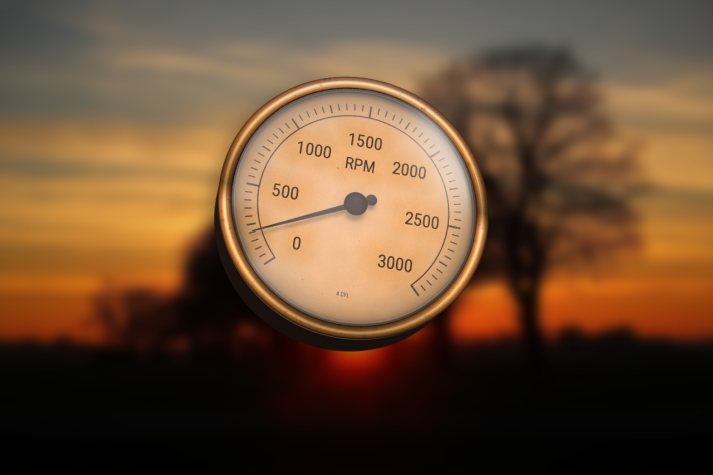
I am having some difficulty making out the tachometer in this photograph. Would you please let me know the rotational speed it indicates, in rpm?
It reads 200 rpm
